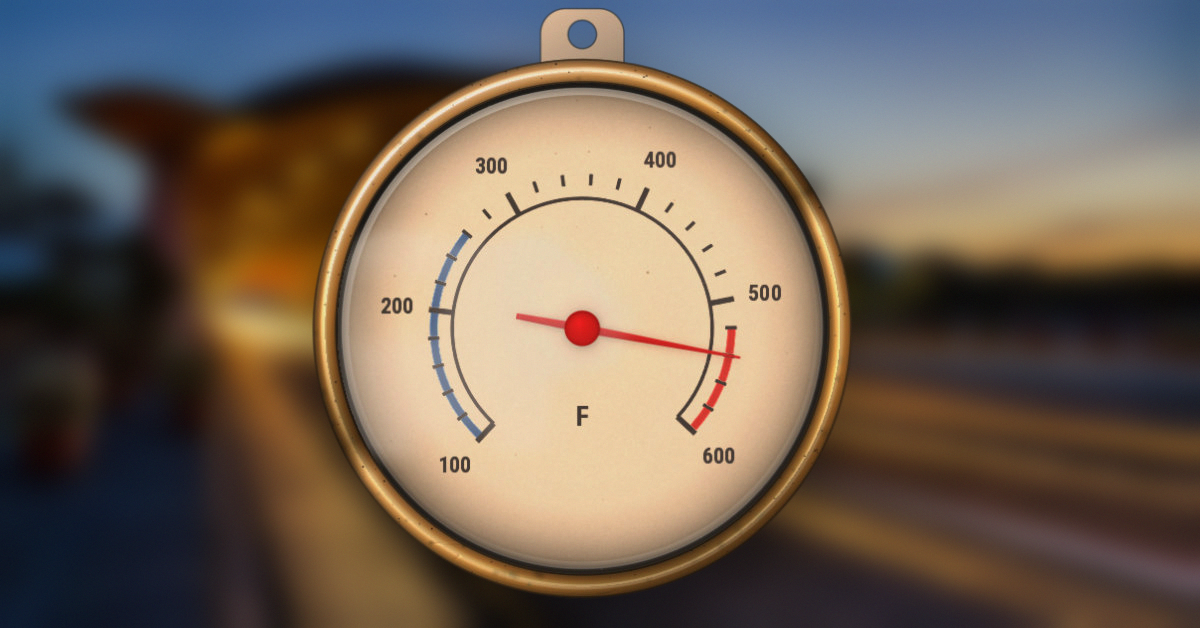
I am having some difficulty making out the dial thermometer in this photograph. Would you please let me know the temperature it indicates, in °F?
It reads 540 °F
